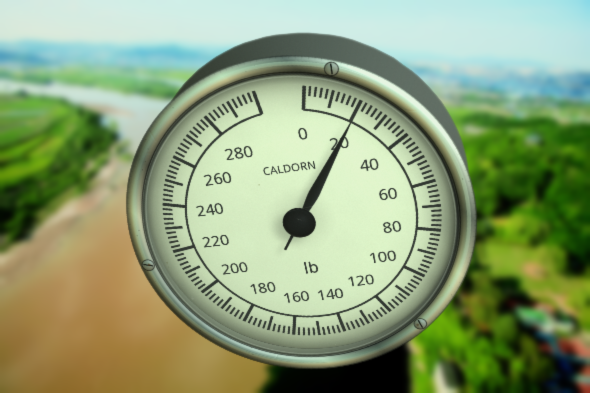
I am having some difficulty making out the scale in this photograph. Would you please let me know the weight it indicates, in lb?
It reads 20 lb
